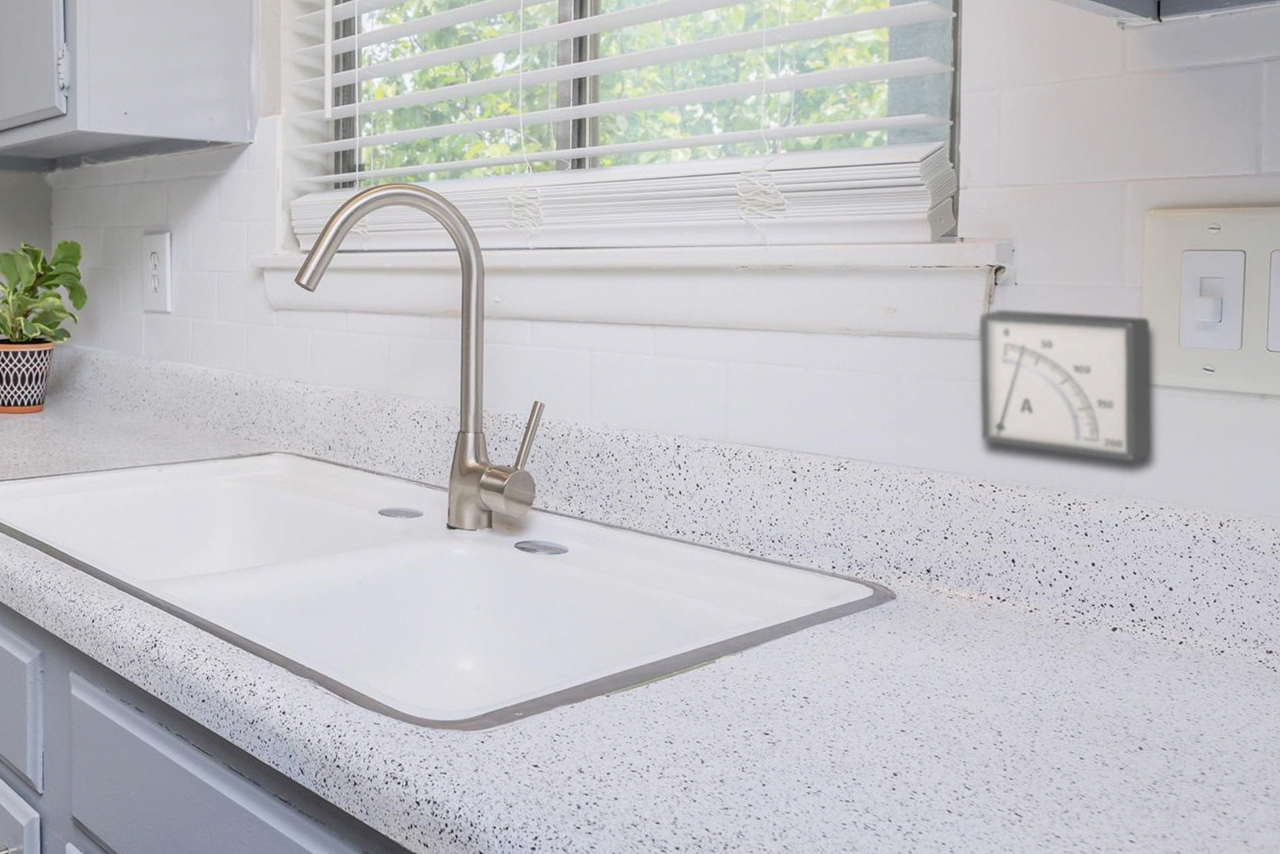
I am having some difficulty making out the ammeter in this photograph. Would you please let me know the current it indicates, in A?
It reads 25 A
